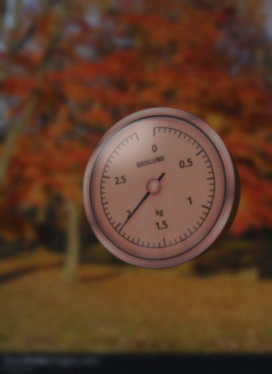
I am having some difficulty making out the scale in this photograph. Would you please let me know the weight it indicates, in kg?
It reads 1.95 kg
